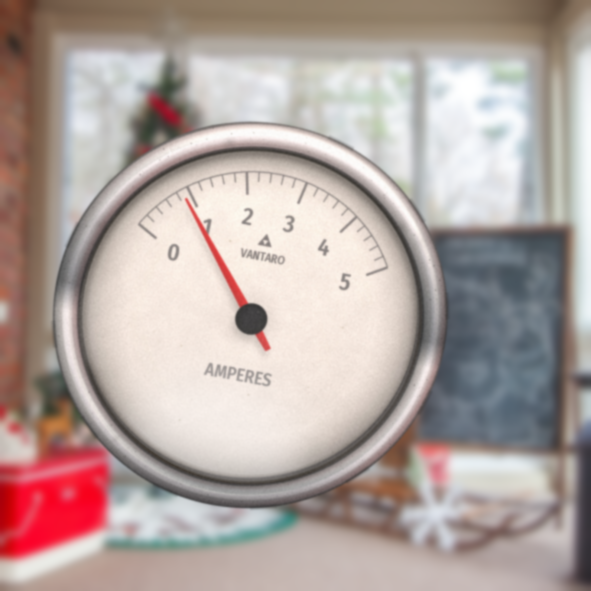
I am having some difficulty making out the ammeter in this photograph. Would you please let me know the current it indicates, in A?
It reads 0.9 A
